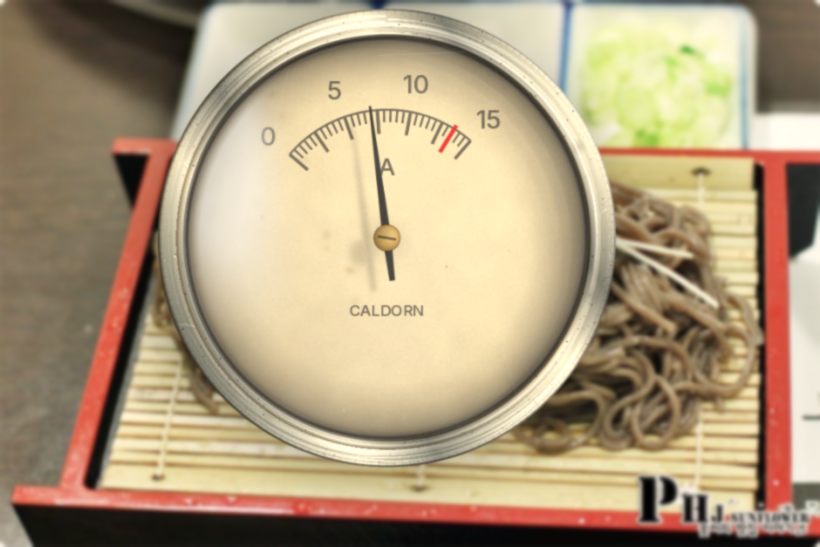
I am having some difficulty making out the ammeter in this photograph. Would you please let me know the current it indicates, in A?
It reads 7 A
